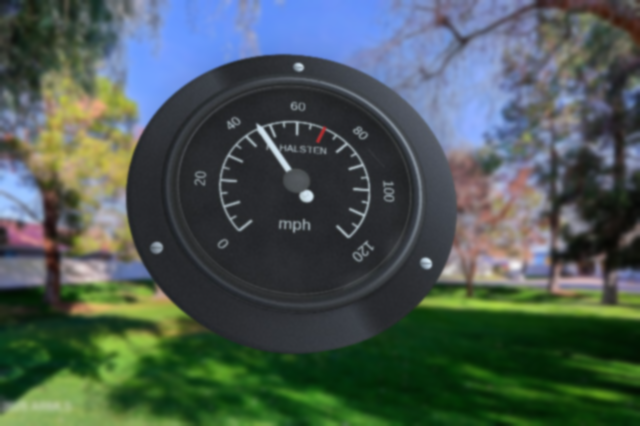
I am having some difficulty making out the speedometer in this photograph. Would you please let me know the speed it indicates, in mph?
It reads 45 mph
